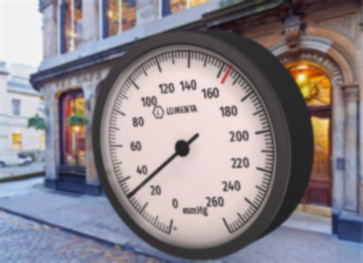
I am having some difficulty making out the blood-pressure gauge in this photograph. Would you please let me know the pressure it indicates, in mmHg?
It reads 30 mmHg
